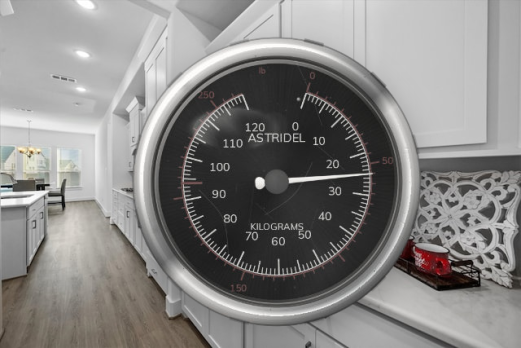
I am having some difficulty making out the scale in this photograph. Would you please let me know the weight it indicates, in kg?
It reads 25 kg
